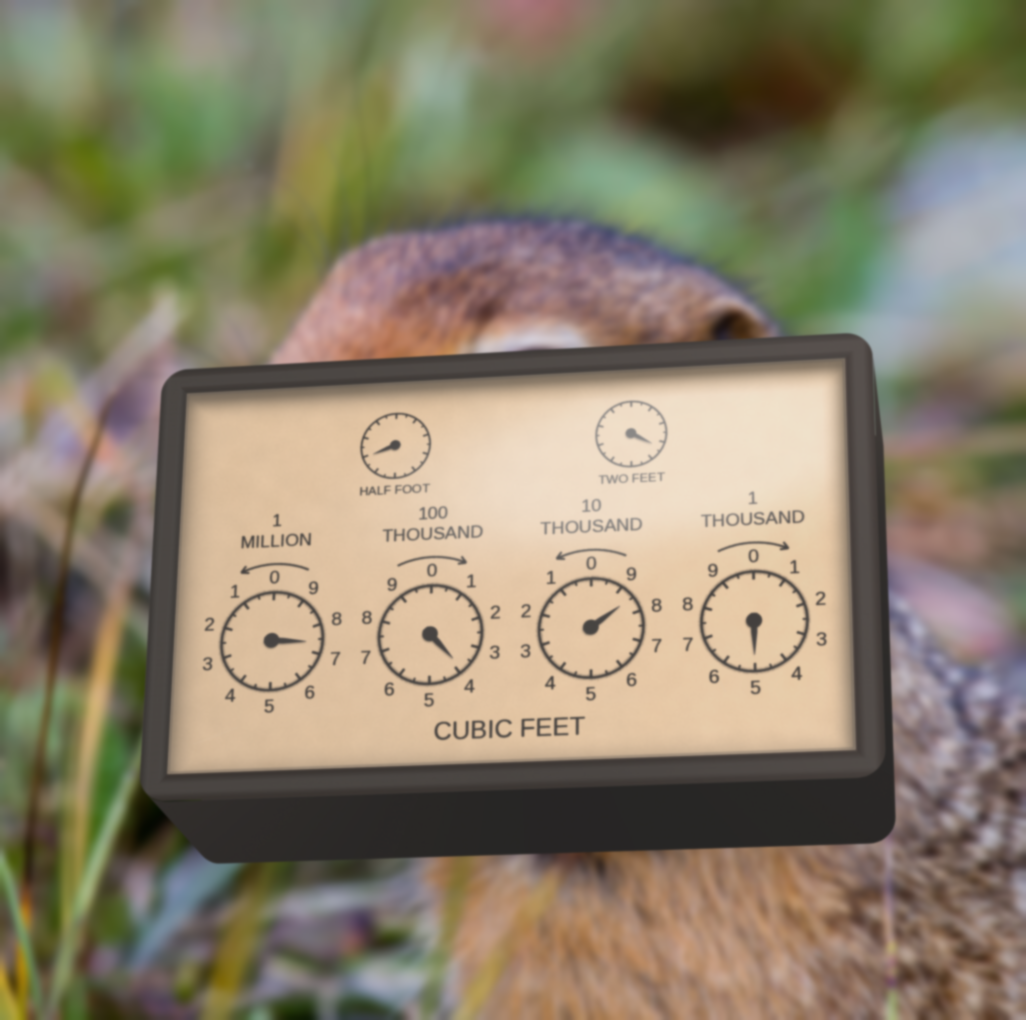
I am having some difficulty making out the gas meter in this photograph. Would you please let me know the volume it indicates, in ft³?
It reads 738500 ft³
